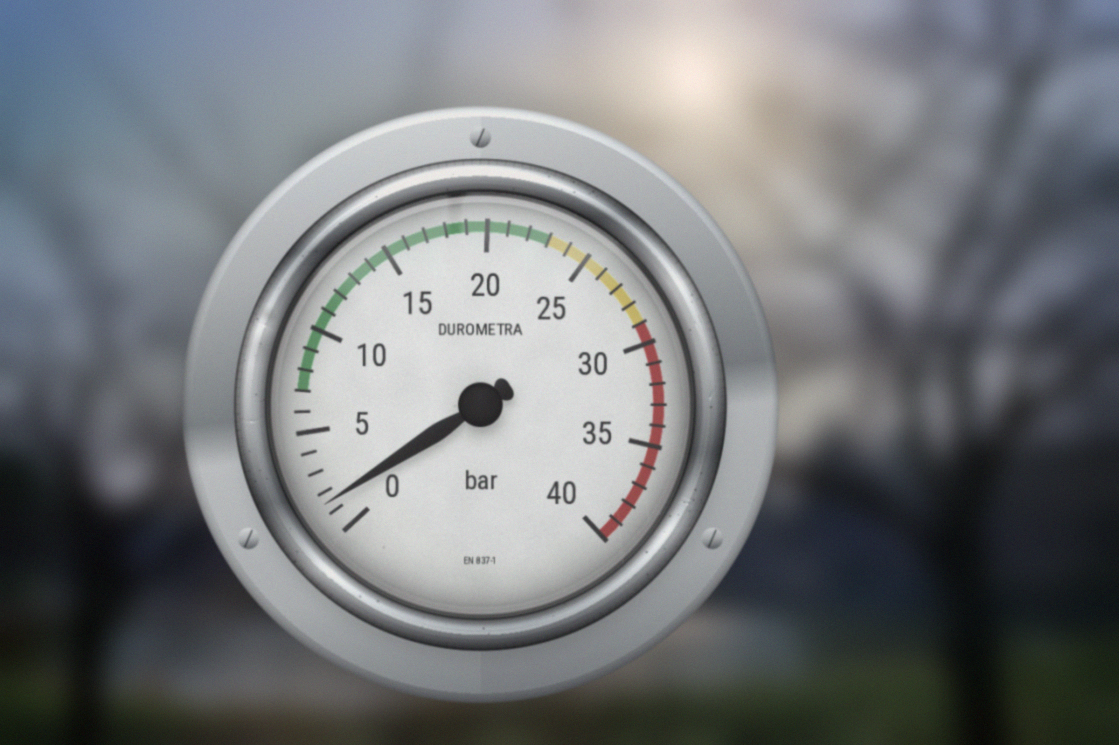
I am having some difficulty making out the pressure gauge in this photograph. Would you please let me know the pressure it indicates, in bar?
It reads 1.5 bar
